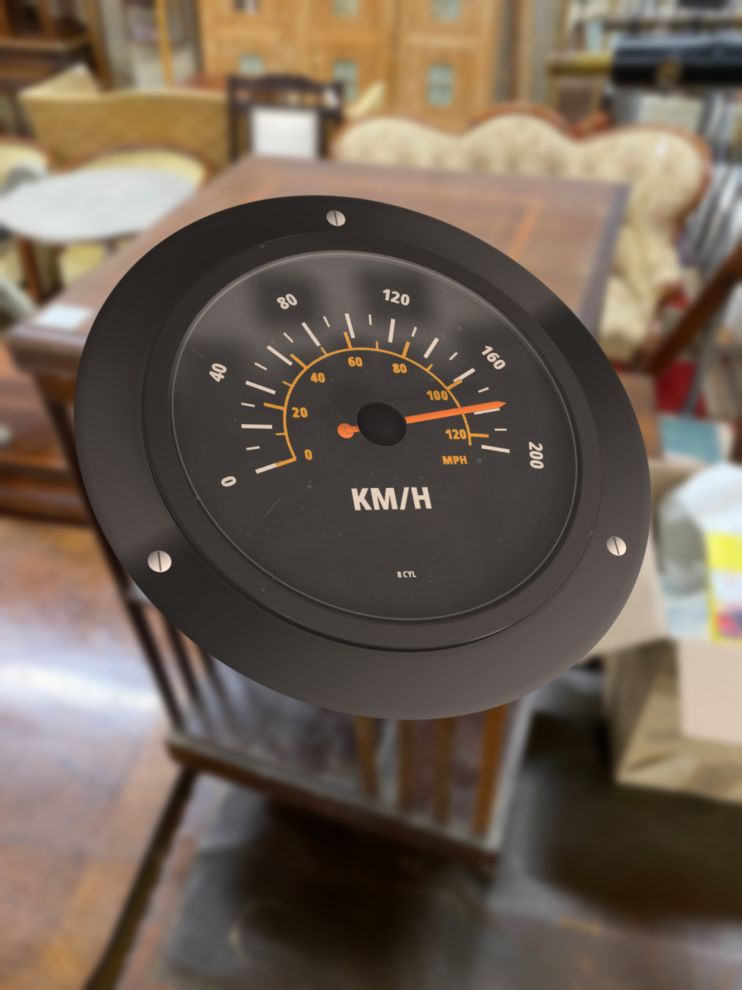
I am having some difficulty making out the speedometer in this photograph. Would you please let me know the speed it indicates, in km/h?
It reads 180 km/h
